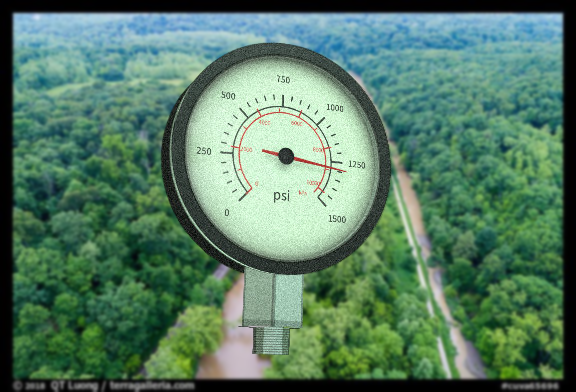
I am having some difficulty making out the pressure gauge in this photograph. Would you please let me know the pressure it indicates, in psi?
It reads 1300 psi
